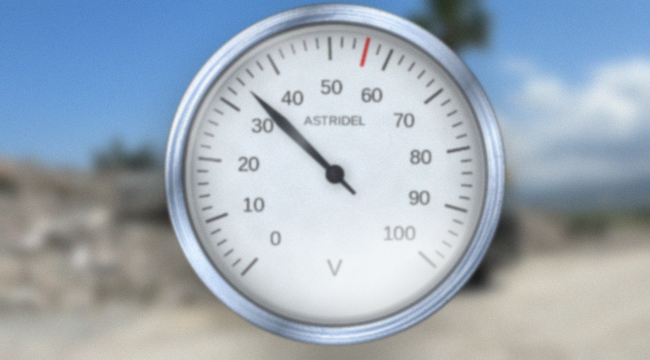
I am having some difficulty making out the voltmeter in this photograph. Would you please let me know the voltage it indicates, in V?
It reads 34 V
